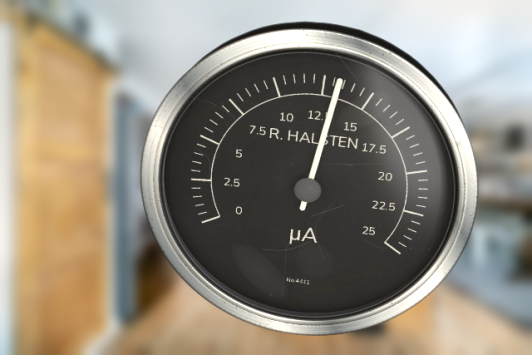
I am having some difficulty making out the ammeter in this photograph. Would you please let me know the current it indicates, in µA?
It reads 13.25 µA
